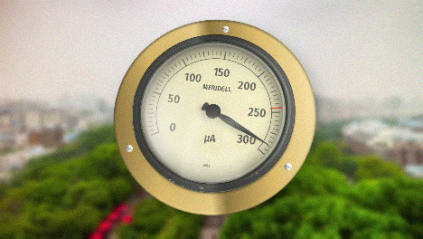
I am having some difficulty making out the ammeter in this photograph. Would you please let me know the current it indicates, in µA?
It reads 290 µA
